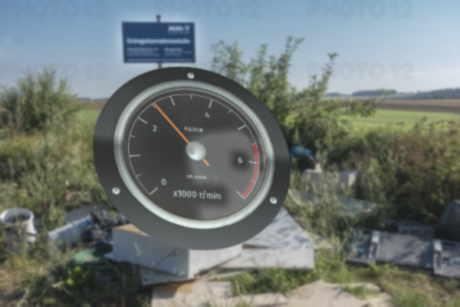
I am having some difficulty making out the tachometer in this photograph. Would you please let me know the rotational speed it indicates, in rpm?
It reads 2500 rpm
